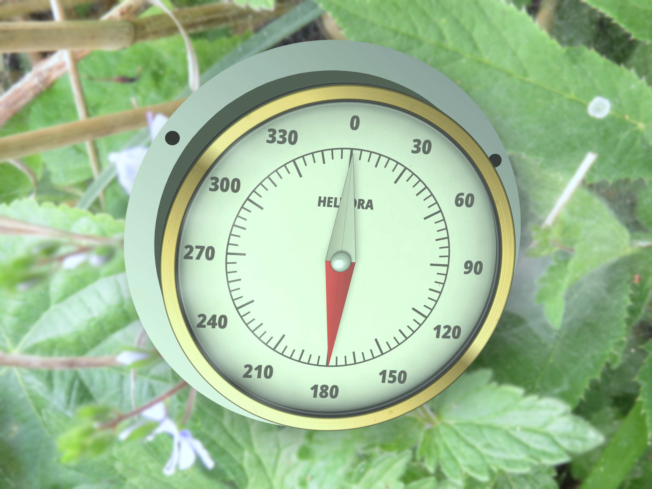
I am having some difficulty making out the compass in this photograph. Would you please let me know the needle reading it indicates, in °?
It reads 180 °
